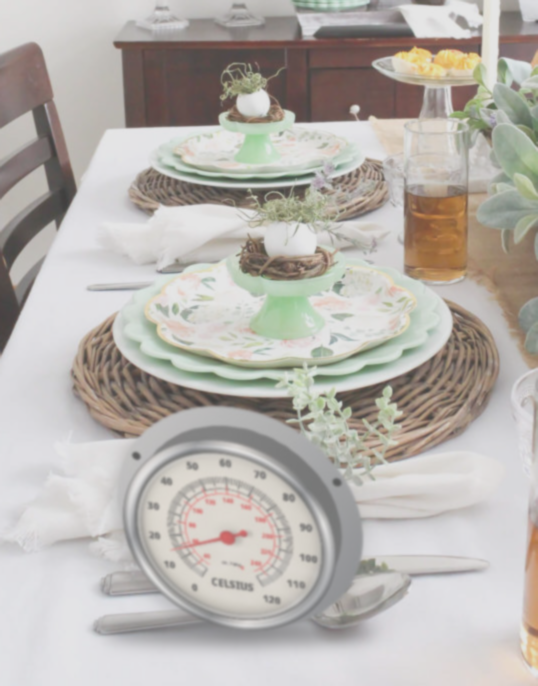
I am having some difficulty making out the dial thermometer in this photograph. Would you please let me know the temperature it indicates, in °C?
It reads 15 °C
